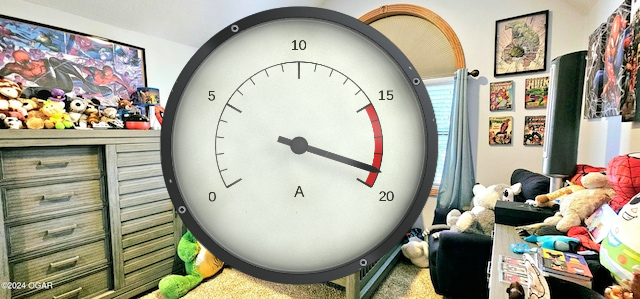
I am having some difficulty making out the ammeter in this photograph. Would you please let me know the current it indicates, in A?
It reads 19 A
